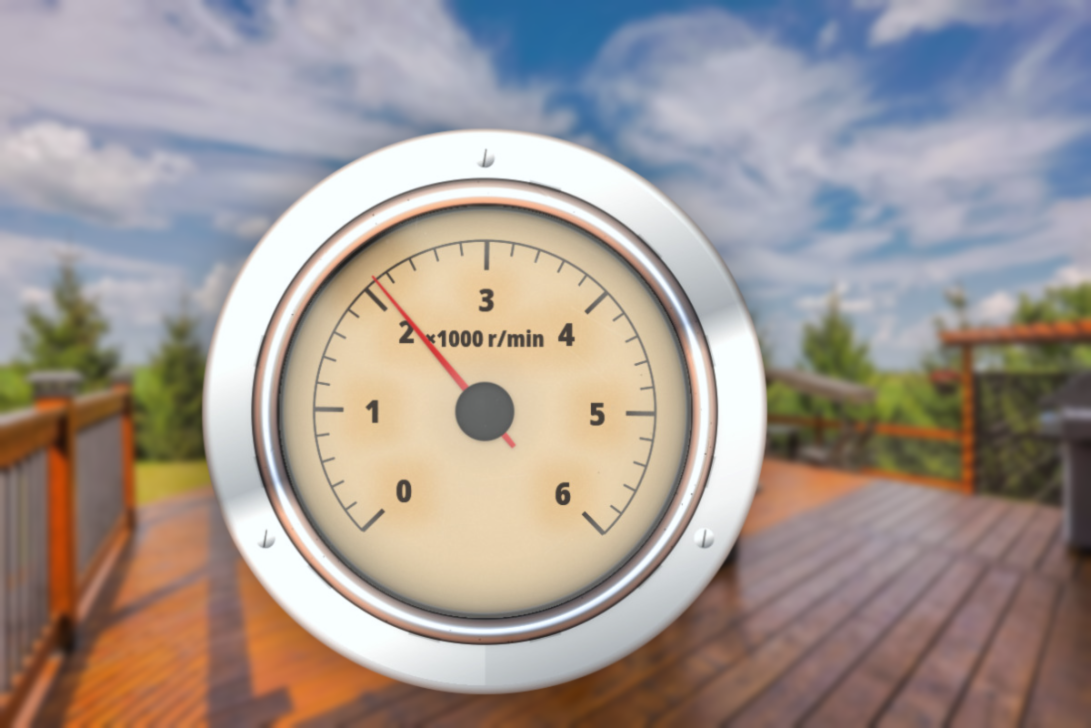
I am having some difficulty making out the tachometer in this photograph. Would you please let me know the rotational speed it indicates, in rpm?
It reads 2100 rpm
